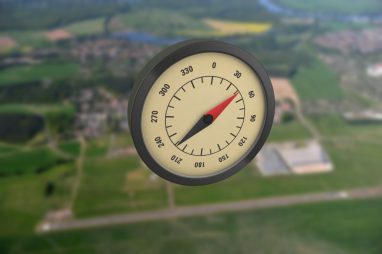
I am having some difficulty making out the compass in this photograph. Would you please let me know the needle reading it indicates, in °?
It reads 45 °
